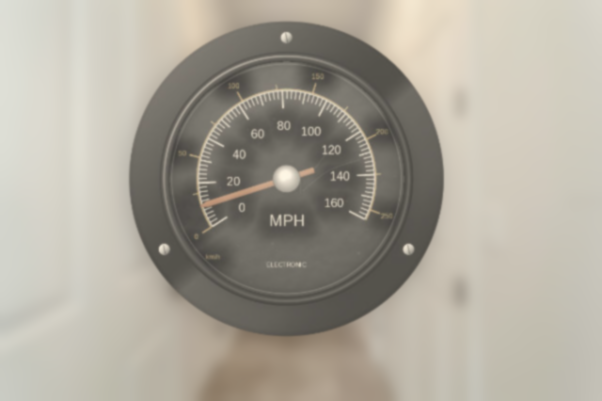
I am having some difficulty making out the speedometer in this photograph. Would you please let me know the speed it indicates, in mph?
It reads 10 mph
